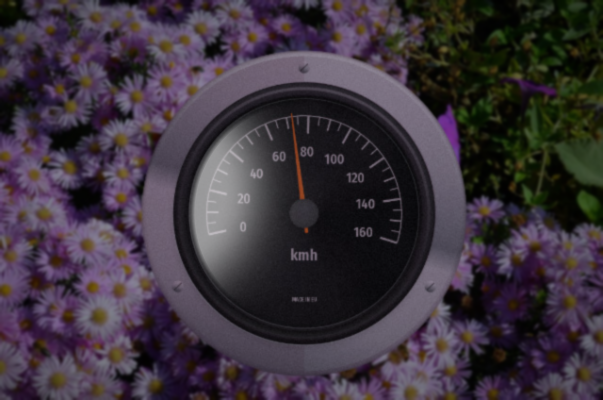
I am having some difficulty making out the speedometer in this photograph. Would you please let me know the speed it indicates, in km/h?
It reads 72.5 km/h
